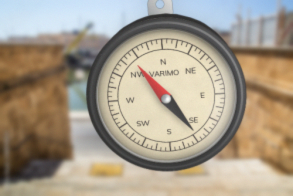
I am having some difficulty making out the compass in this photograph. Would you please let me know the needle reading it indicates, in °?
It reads 325 °
